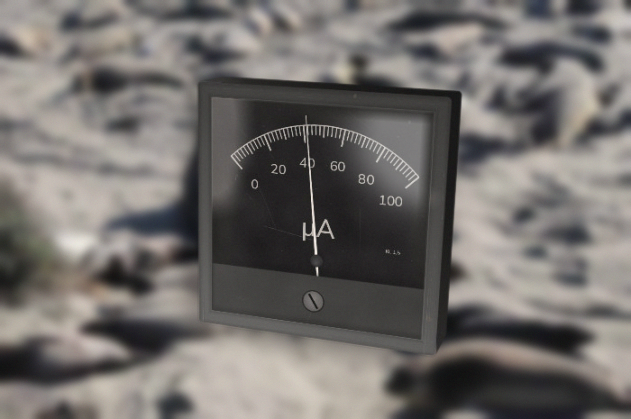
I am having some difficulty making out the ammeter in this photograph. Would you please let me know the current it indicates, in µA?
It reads 42 µA
